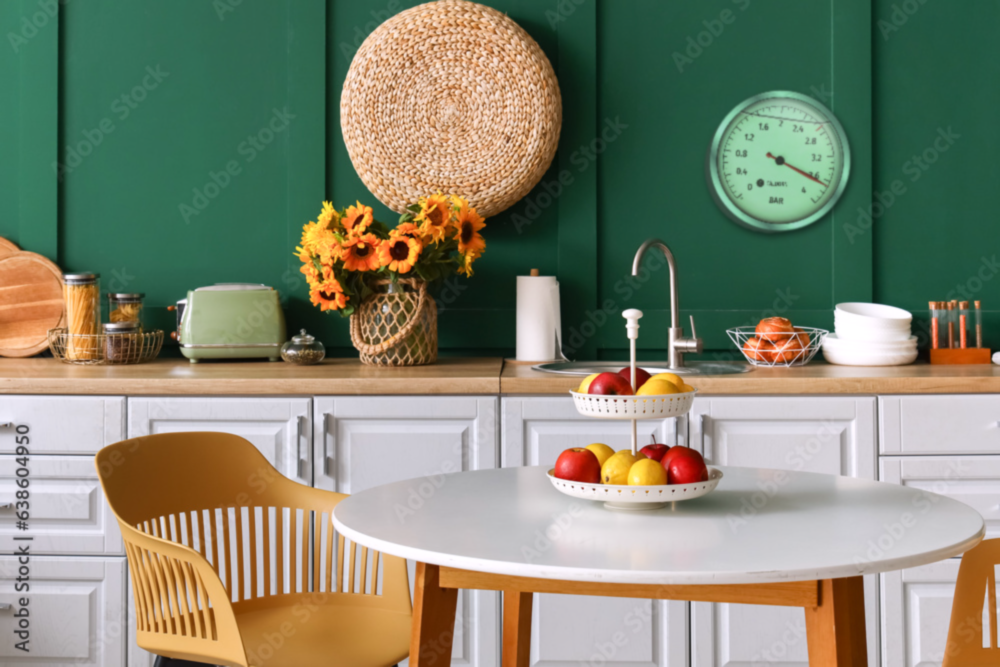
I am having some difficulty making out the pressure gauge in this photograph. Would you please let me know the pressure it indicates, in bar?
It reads 3.7 bar
